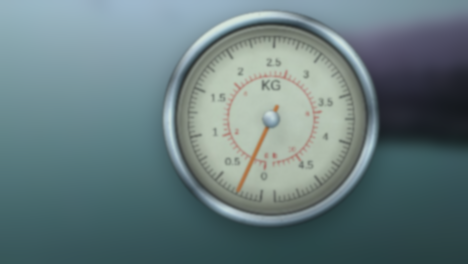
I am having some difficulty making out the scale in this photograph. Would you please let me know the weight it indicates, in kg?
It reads 0.25 kg
